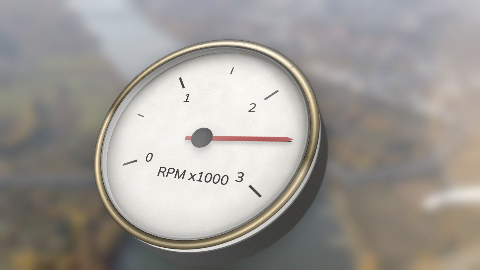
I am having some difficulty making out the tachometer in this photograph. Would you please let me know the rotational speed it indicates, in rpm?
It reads 2500 rpm
